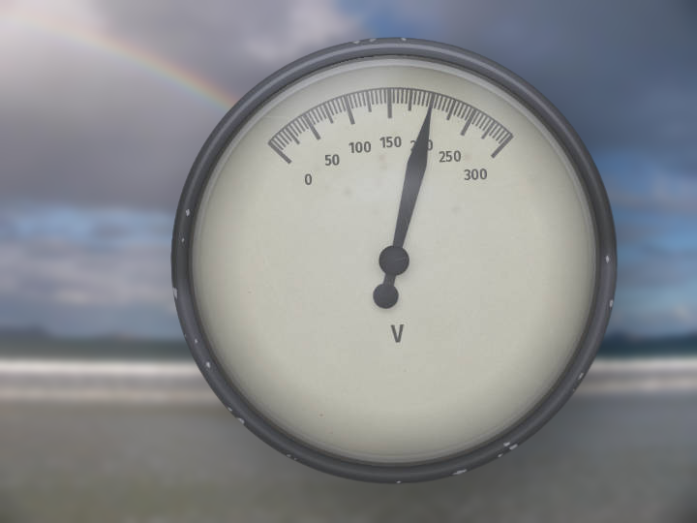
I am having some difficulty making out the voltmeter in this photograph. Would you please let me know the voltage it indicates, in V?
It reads 200 V
